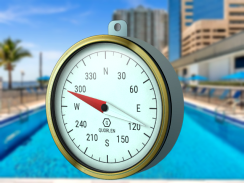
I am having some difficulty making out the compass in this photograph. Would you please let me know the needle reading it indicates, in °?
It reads 290 °
